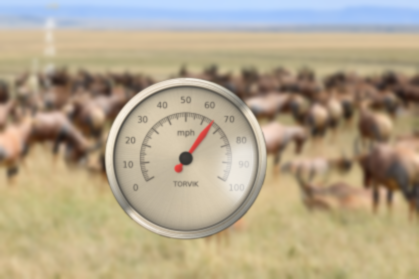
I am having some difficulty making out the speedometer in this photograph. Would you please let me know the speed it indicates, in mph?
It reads 65 mph
